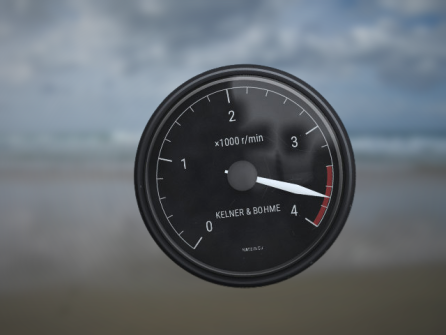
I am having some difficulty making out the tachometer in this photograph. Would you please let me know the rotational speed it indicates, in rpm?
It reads 3700 rpm
